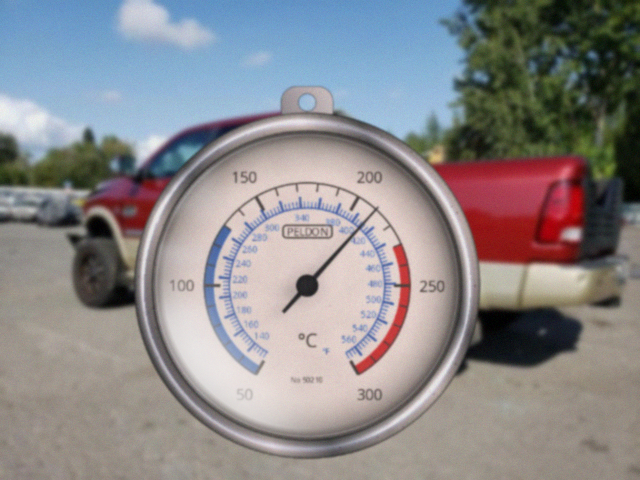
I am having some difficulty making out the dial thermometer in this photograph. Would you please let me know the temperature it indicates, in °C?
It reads 210 °C
